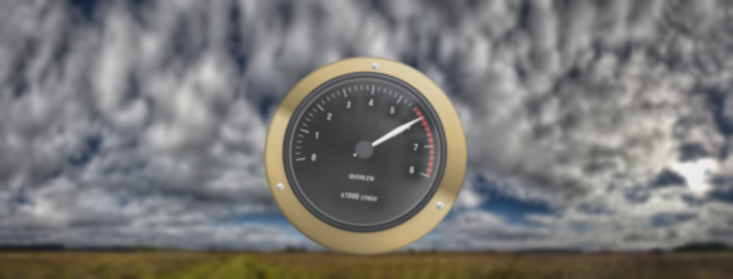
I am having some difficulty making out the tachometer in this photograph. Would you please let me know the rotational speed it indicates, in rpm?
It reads 6000 rpm
